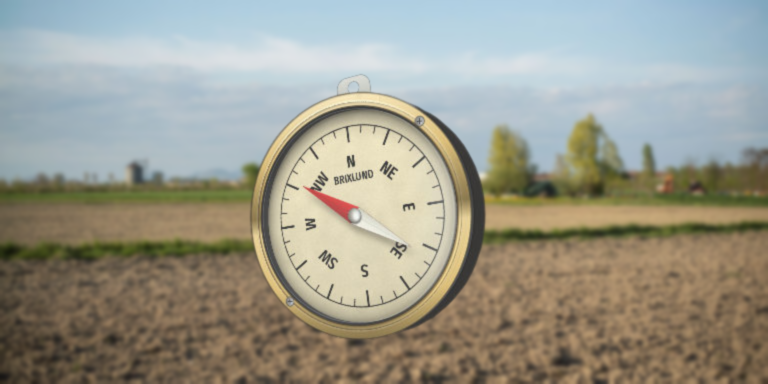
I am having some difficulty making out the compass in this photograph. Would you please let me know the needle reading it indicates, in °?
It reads 305 °
